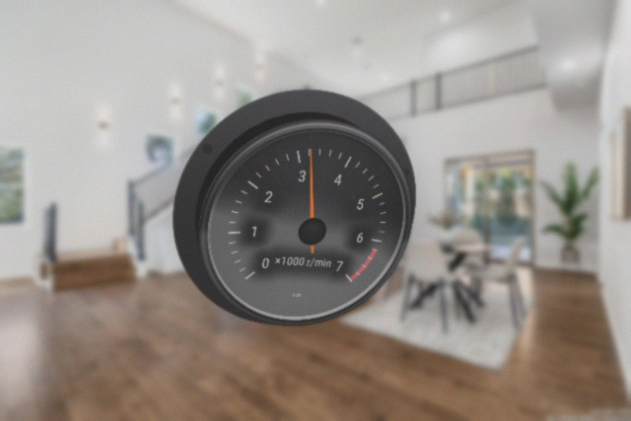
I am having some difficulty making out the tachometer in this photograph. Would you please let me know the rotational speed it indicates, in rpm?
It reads 3200 rpm
